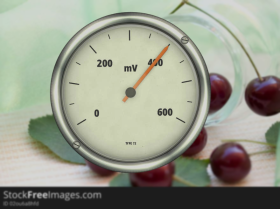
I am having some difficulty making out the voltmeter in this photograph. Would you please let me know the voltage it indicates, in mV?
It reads 400 mV
